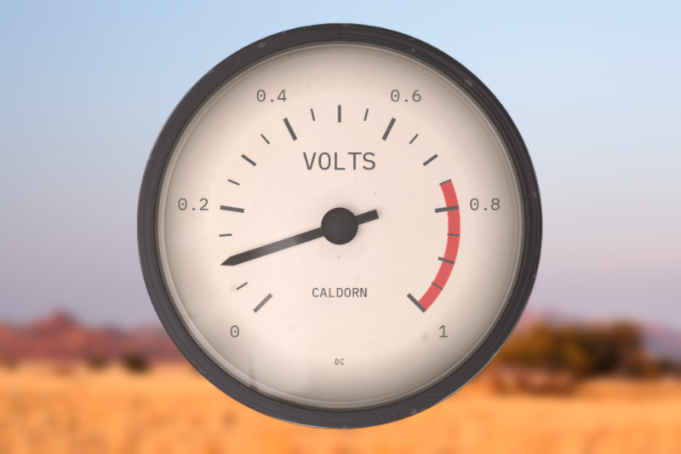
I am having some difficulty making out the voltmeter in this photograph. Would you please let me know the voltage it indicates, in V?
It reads 0.1 V
